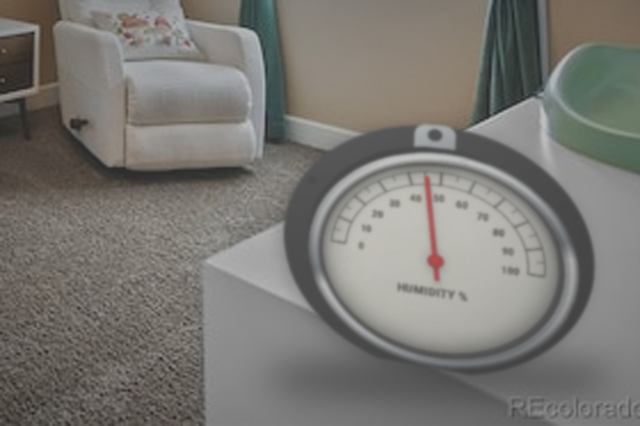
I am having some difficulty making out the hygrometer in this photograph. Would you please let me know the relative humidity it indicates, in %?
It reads 45 %
